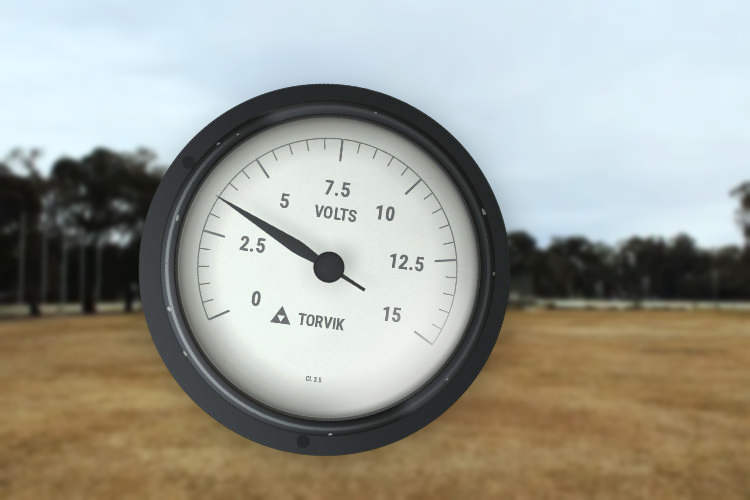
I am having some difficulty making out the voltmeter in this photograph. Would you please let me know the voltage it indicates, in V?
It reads 3.5 V
